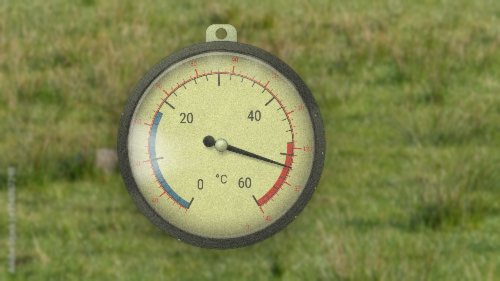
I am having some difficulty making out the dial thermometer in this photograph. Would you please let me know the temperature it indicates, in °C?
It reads 52 °C
